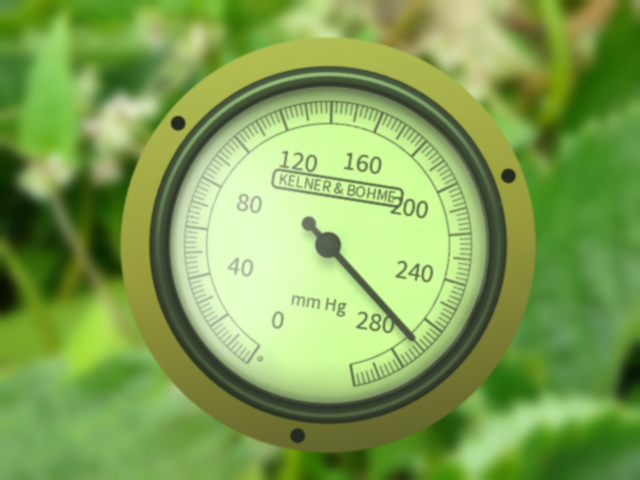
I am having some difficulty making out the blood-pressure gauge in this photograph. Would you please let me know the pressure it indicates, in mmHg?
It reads 270 mmHg
